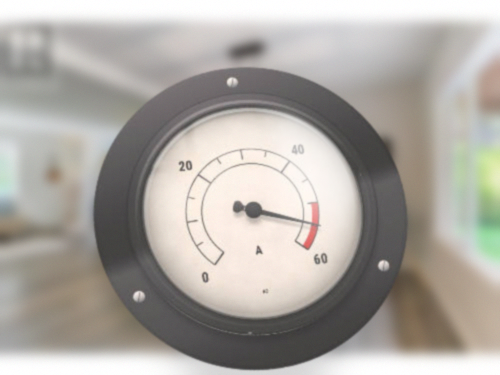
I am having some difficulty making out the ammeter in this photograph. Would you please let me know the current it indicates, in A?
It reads 55 A
